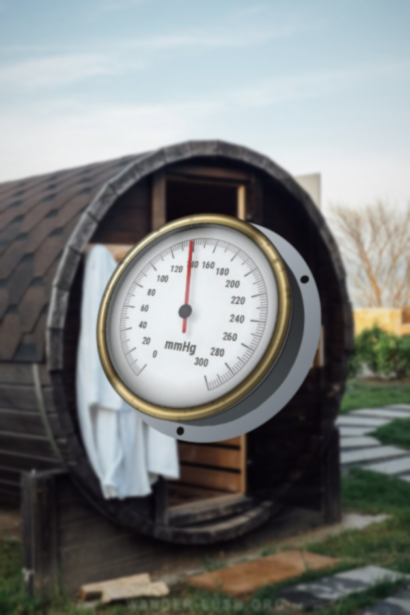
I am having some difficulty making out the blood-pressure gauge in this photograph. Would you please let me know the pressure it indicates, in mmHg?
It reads 140 mmHg
